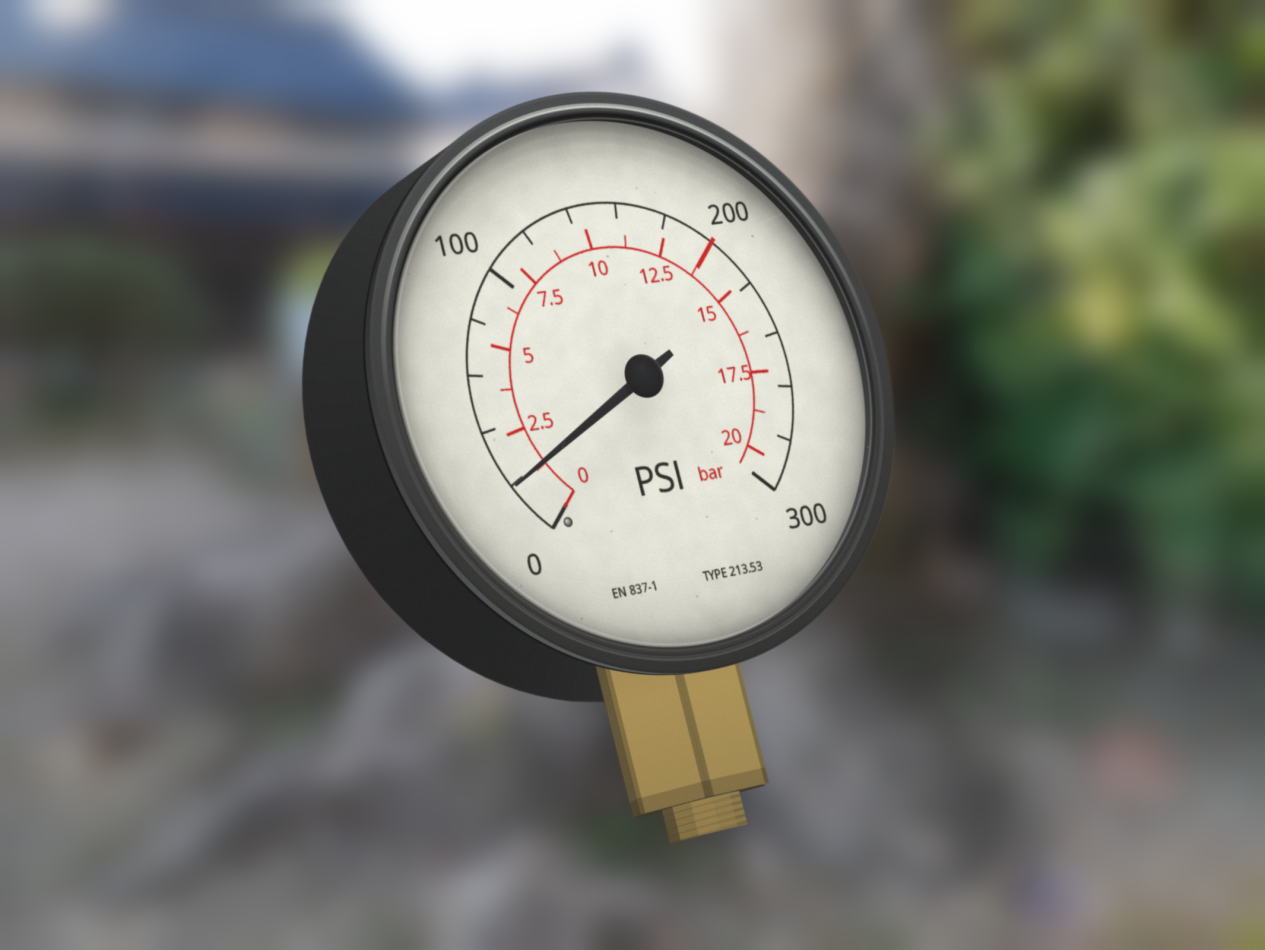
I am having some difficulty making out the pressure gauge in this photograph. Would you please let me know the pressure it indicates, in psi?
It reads 20 psi
